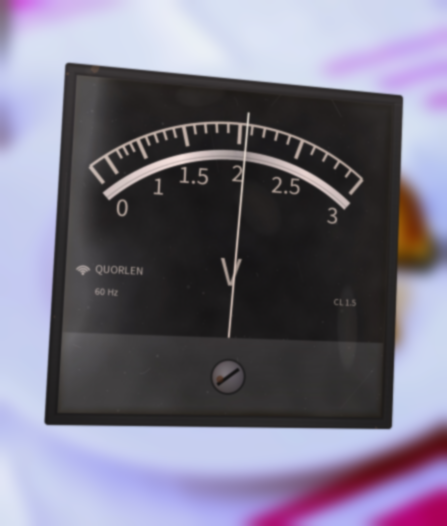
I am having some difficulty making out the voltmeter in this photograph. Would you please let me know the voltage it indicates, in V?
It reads 2.05 V
